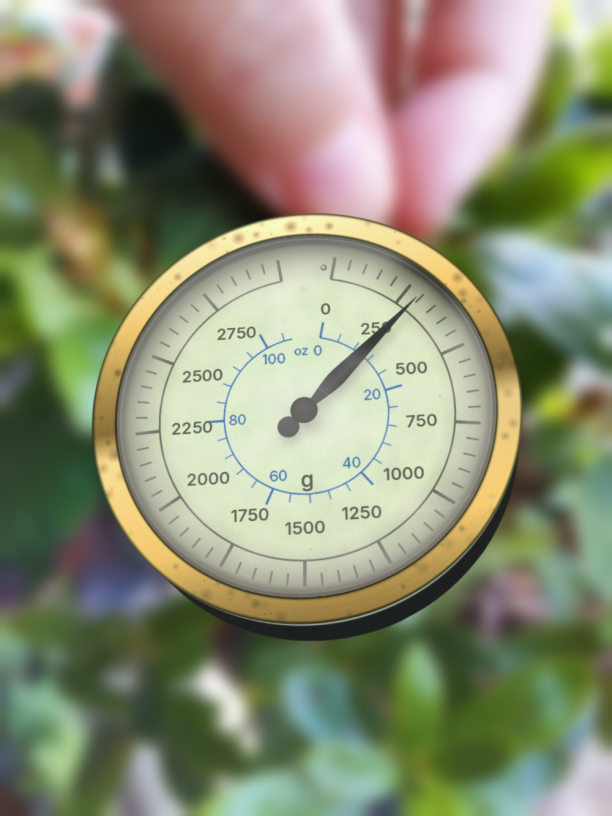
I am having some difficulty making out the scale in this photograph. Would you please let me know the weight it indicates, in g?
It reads 300 g
